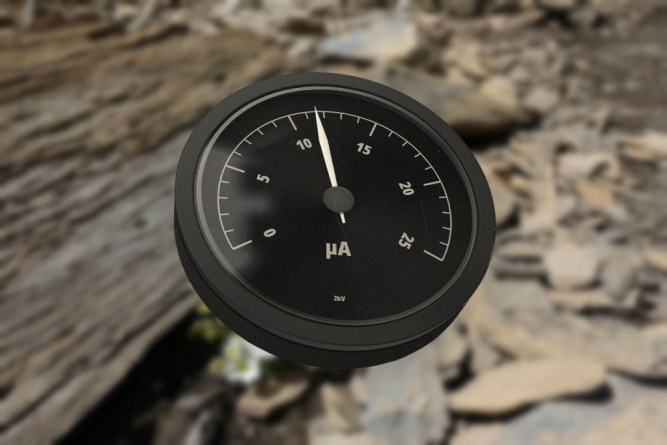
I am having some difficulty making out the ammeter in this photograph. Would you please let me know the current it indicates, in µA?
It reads 11.5 µA
